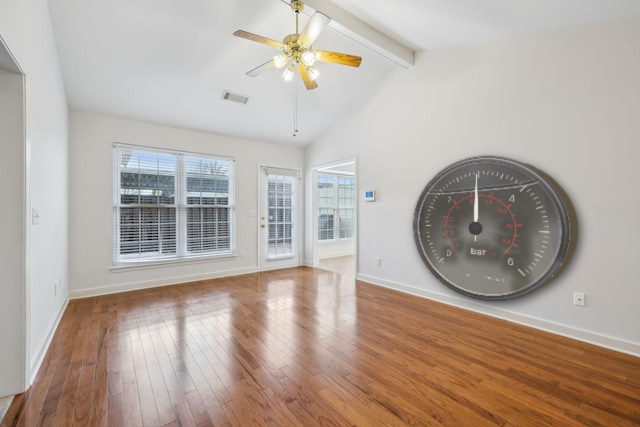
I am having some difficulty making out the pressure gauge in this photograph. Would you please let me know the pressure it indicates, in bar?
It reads 3 bar
